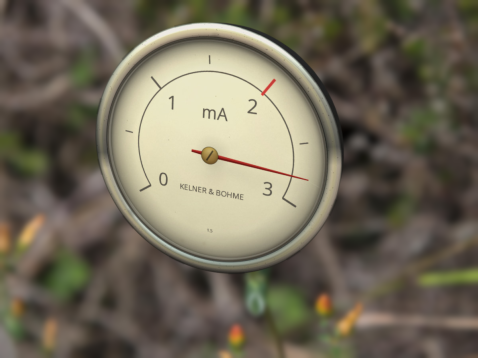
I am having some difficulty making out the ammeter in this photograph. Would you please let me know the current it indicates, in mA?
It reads 2.75 mA
